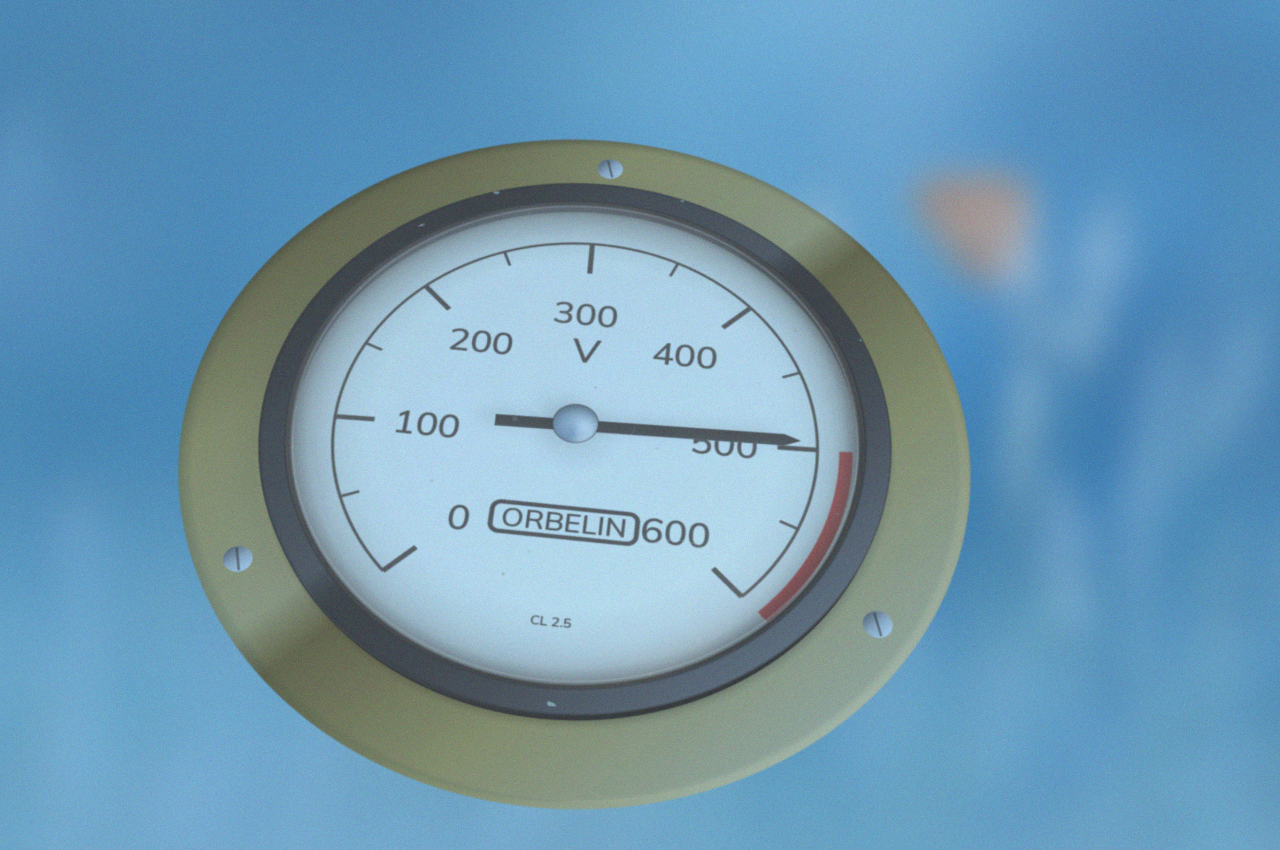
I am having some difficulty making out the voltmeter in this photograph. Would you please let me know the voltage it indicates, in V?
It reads 500 V
